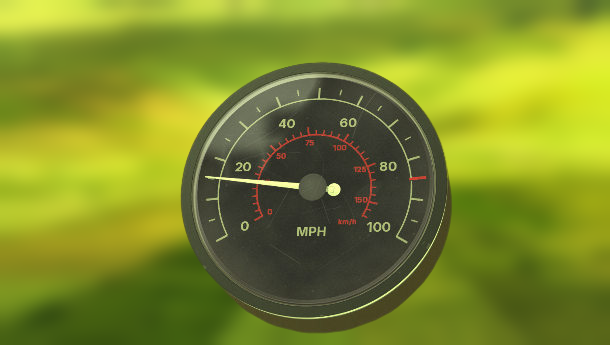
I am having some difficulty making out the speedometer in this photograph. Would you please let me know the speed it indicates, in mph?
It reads 15 mph
